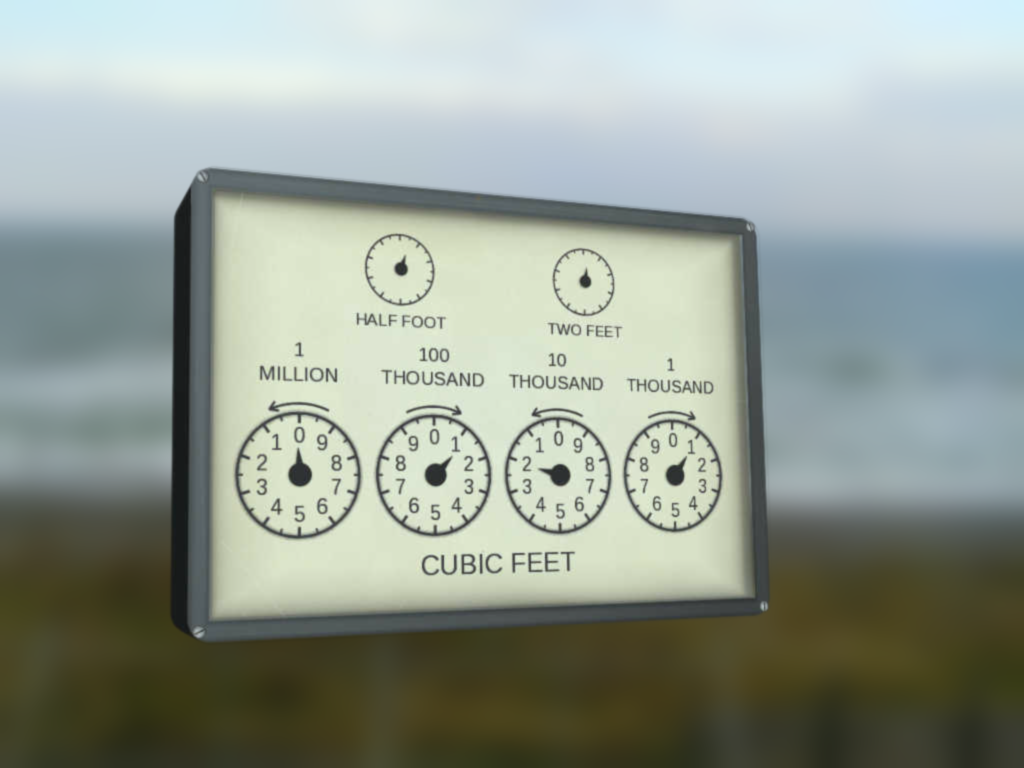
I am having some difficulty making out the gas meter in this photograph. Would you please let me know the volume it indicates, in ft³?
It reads 12100 ft³
